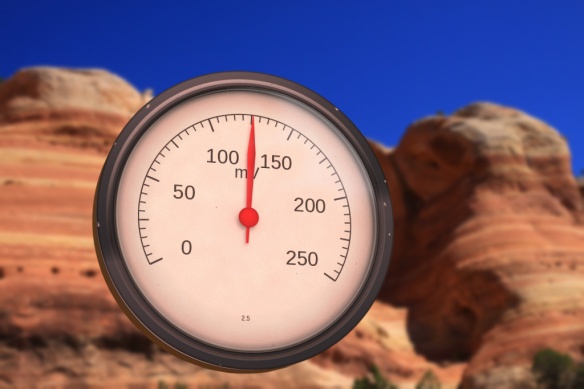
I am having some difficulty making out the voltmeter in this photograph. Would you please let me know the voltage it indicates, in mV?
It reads 125 mV
